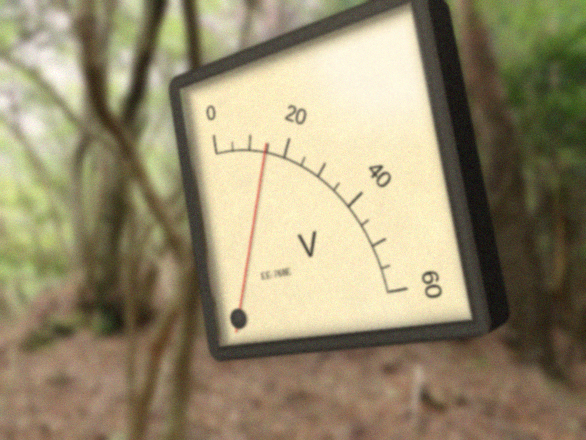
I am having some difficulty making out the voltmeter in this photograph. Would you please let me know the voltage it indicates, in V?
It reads 15 V
